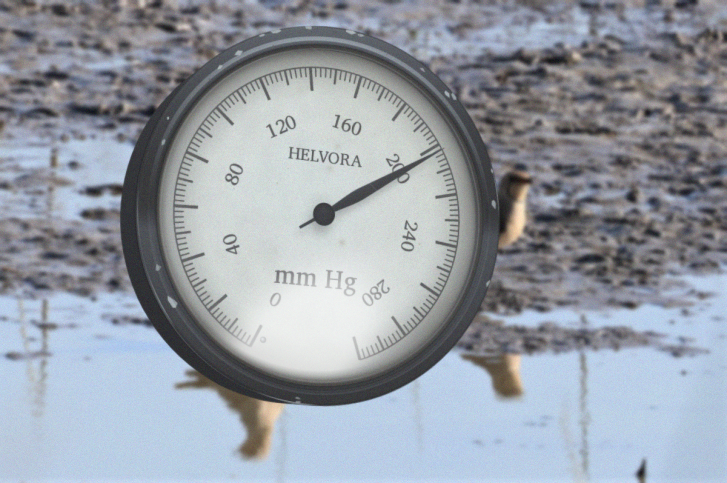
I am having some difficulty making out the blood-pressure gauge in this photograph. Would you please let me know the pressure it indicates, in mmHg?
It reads 202 mmHg
